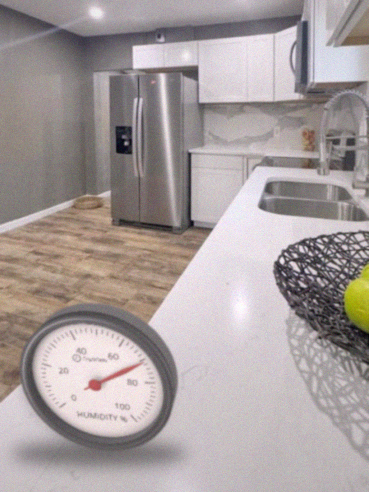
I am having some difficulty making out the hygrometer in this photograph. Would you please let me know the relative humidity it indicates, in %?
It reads 70 %
